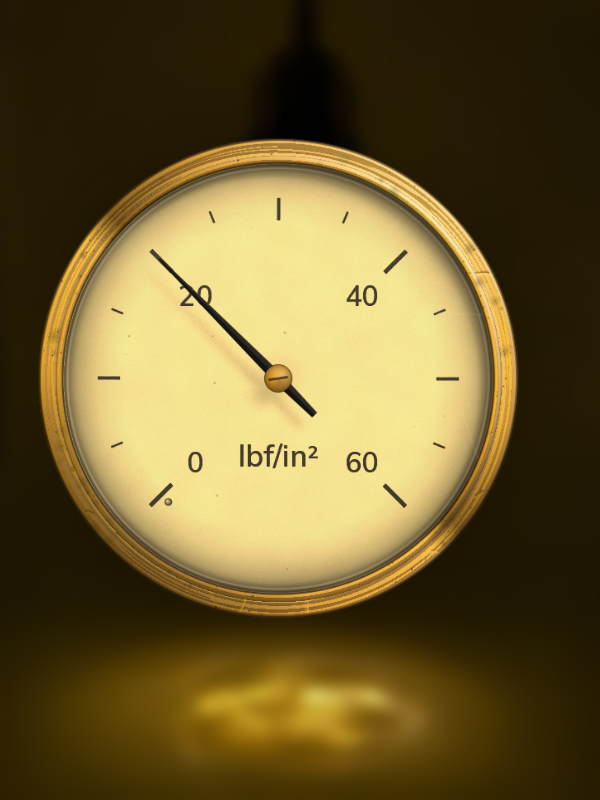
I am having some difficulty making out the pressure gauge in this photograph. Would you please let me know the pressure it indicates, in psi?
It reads 20 psi
